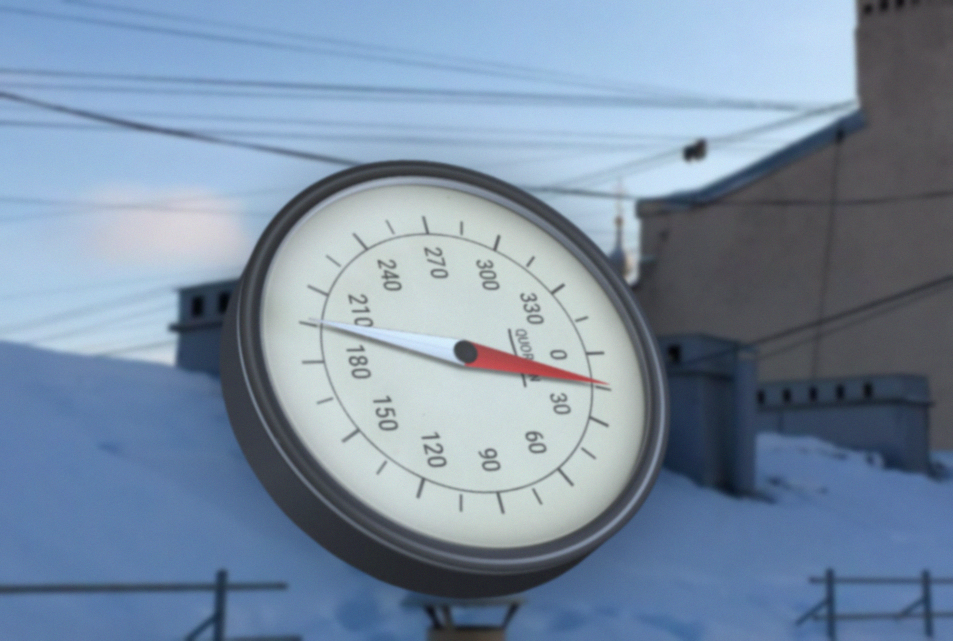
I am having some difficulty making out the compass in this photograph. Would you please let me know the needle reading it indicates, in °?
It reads 15 °
